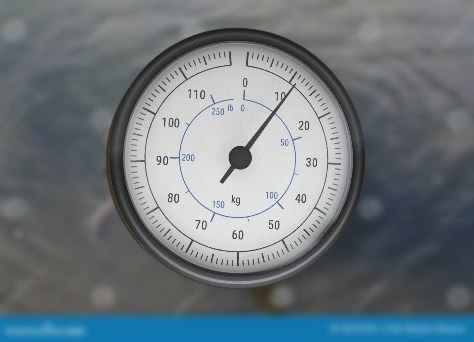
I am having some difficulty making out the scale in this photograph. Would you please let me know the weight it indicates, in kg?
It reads 11 kg
